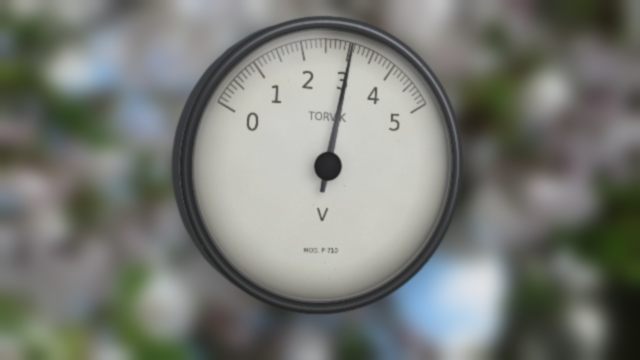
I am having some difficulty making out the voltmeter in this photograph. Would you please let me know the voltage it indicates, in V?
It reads 3 V
